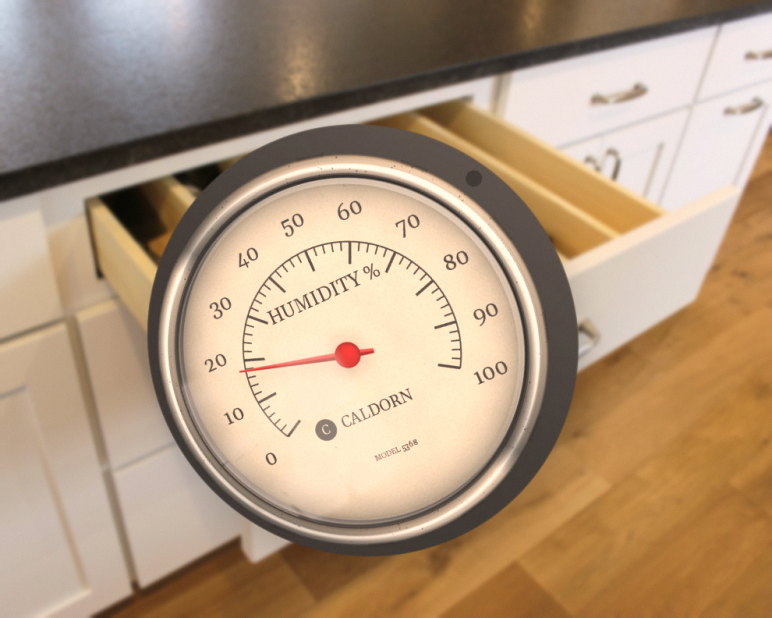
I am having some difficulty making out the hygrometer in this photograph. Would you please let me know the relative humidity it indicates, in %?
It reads 18 %
